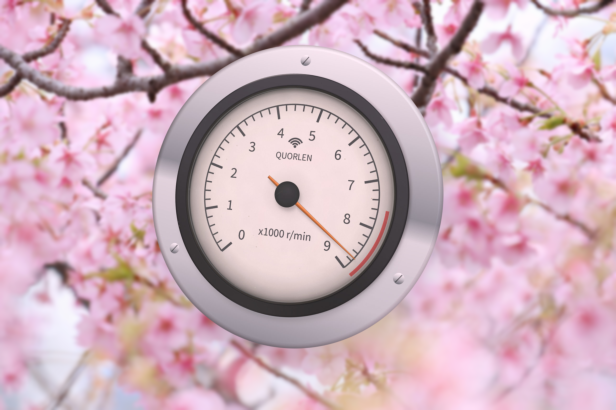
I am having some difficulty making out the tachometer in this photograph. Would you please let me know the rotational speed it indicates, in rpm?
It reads 8700 rpm
